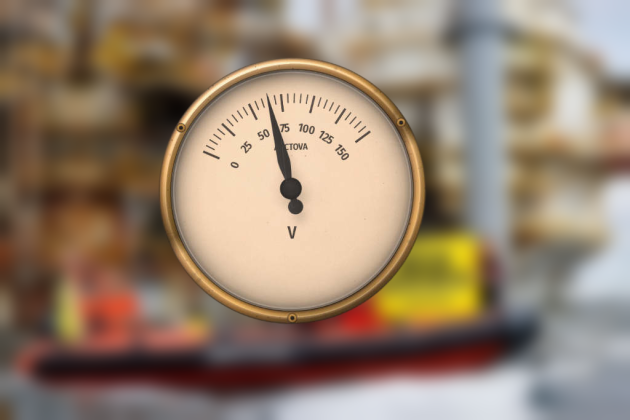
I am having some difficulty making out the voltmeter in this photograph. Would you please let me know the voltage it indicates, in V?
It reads 65 V
